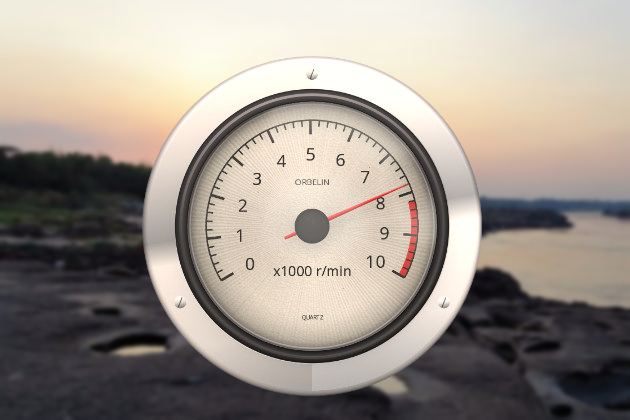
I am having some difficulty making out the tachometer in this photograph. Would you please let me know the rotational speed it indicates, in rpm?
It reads 7800 rpm
